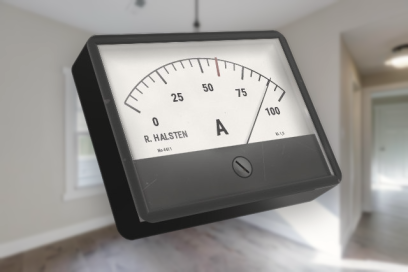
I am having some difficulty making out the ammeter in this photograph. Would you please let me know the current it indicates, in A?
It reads 90 A
